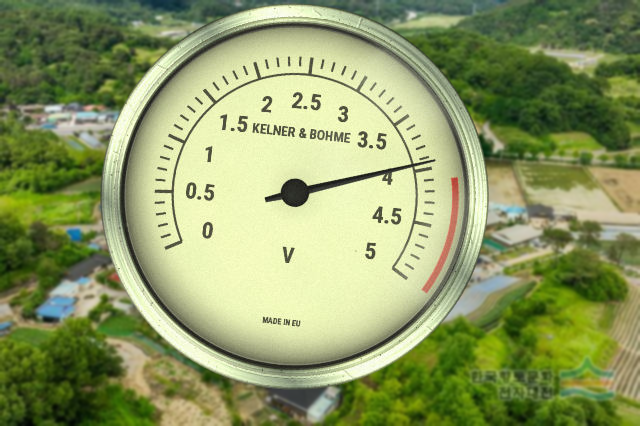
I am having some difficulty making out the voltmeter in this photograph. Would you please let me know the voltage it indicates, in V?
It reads 3.95 V
